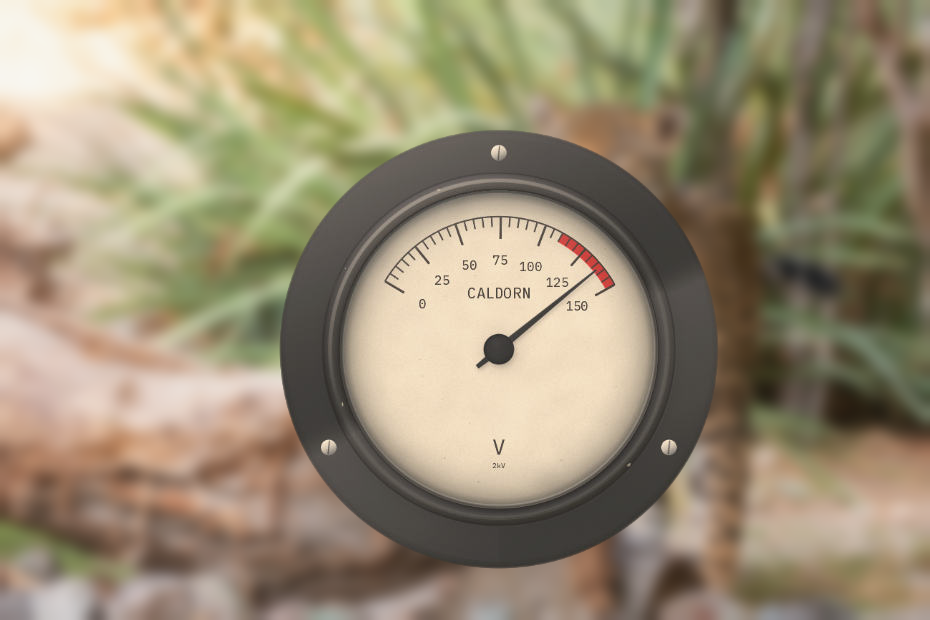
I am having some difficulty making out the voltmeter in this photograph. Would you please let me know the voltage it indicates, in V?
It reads 137.5 V
